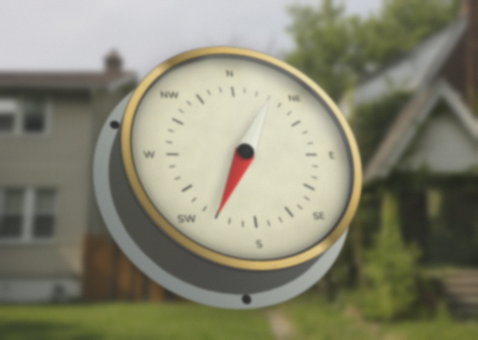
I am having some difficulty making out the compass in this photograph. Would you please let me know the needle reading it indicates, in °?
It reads 210 °
